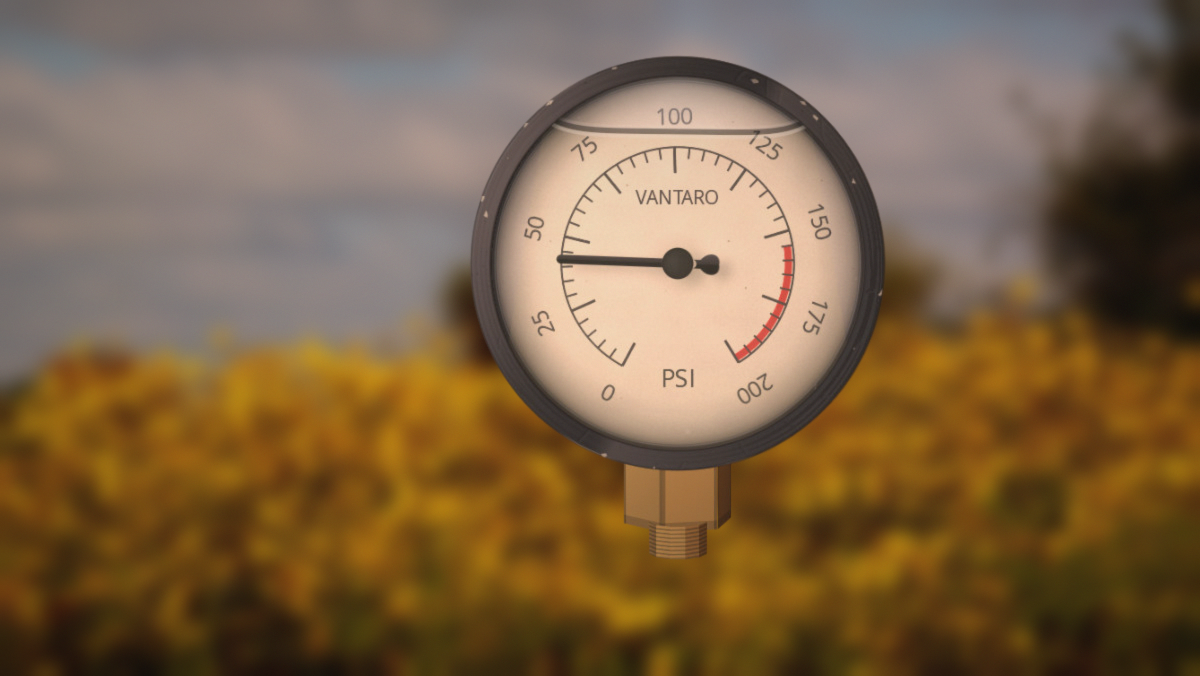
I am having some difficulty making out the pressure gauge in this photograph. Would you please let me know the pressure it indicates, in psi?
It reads 42.5 psi
